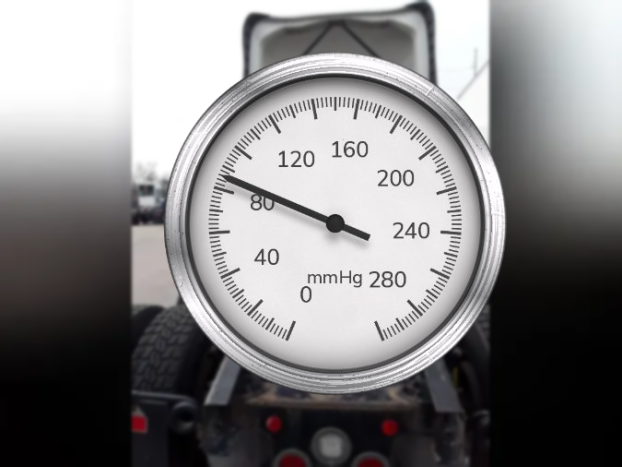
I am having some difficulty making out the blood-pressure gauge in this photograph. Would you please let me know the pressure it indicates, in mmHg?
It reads 86 mmHg
